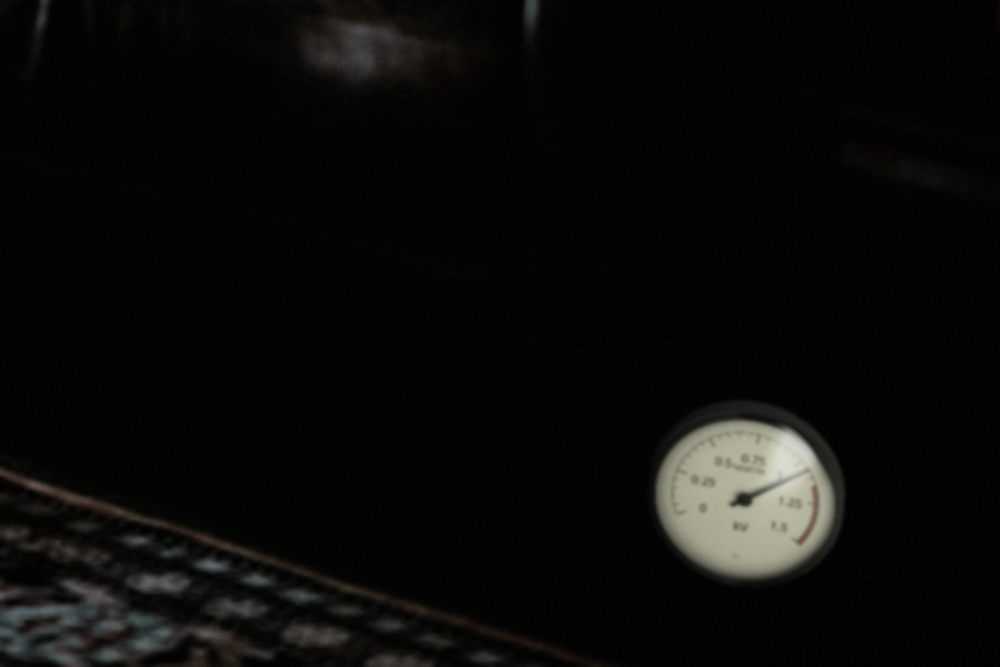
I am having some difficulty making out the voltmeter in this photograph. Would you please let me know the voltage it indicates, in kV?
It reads 1.05 kV
